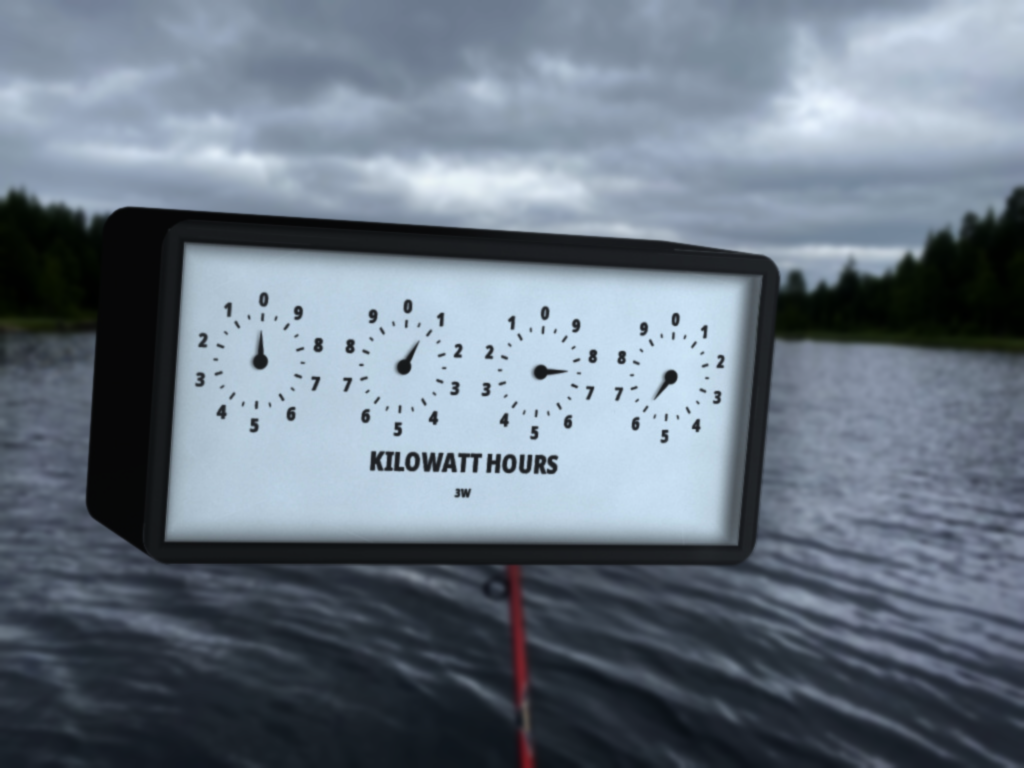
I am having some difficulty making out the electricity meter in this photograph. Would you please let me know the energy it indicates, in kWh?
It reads 76 kWh
